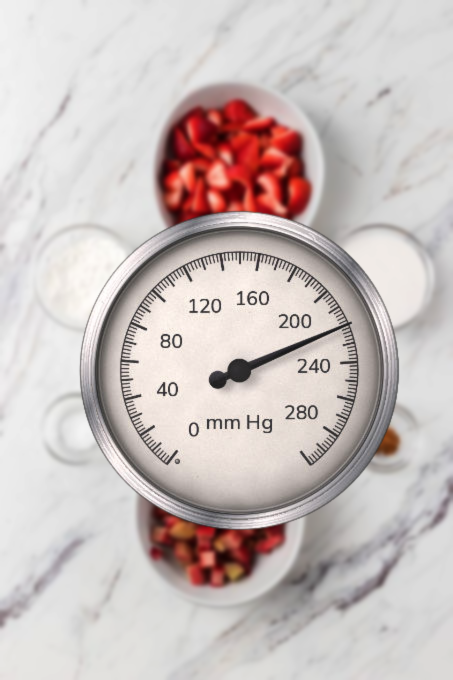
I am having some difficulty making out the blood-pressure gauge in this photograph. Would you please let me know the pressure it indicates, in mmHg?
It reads 220 mmHg
